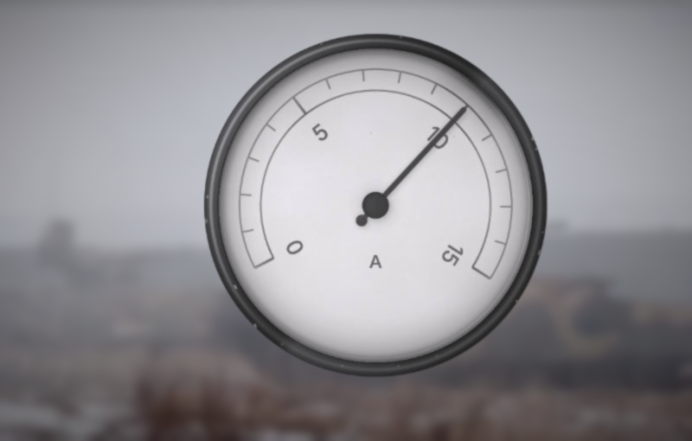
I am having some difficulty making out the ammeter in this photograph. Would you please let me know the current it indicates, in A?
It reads 10 A
